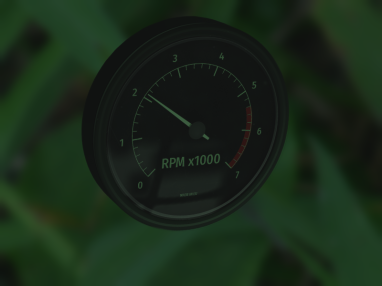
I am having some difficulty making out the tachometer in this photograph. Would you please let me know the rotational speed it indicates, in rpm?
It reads 2100 rpm
